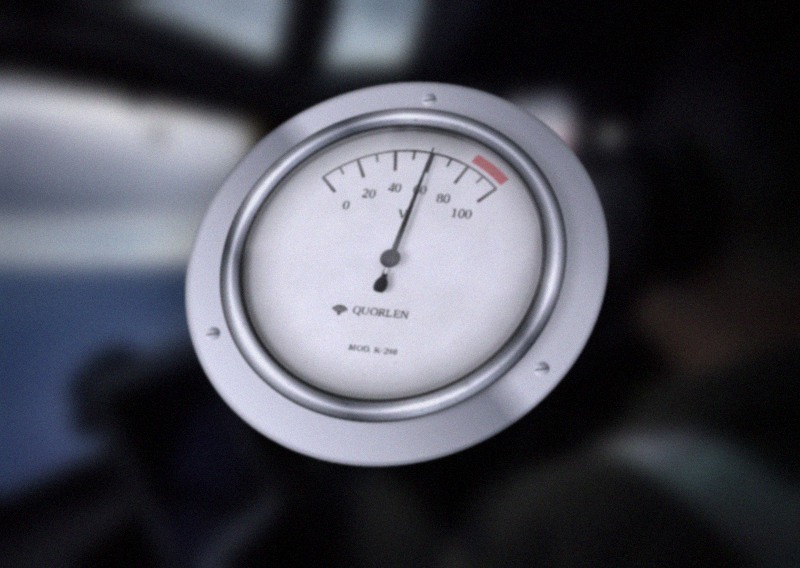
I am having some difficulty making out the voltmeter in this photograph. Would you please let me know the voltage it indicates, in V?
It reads 60 V
